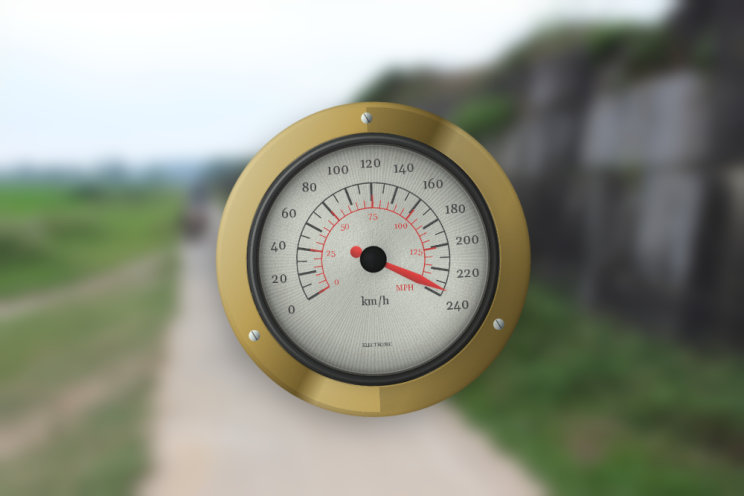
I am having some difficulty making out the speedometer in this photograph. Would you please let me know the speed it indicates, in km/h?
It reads 235 km/h
